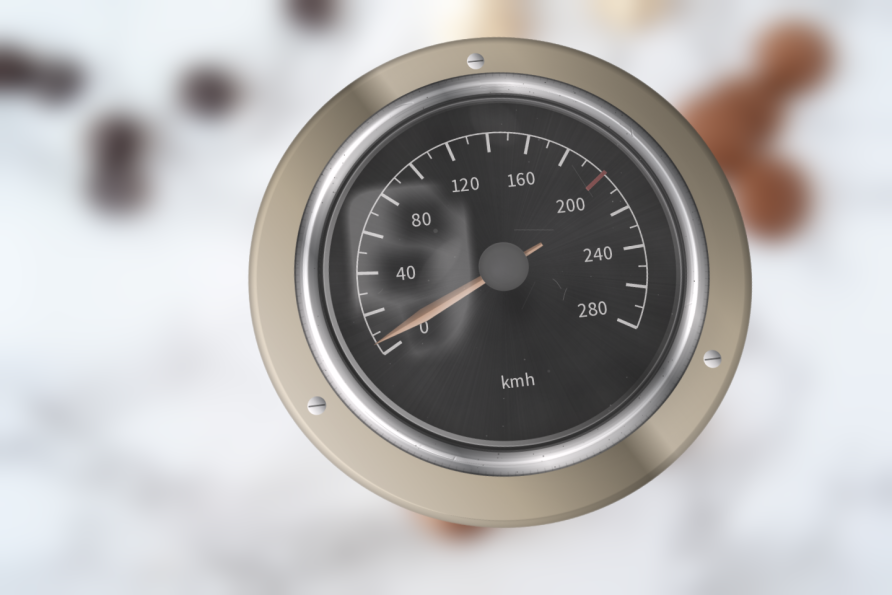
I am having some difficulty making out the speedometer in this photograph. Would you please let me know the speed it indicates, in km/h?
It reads 5 km/h
